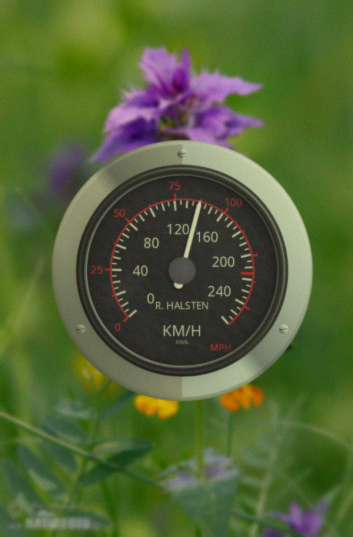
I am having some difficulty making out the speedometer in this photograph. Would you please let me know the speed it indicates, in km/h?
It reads 140 km/h
